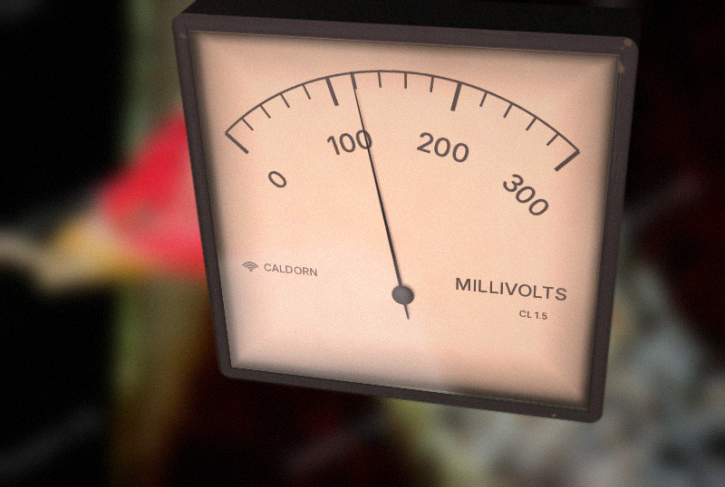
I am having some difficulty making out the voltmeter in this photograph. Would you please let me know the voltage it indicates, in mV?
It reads 120 mV
